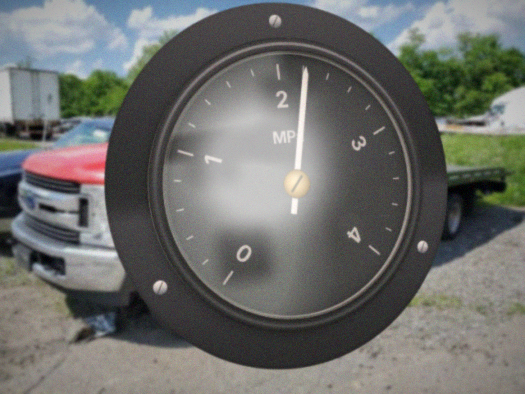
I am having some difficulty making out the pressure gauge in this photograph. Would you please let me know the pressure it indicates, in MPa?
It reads 2.2 MPa
